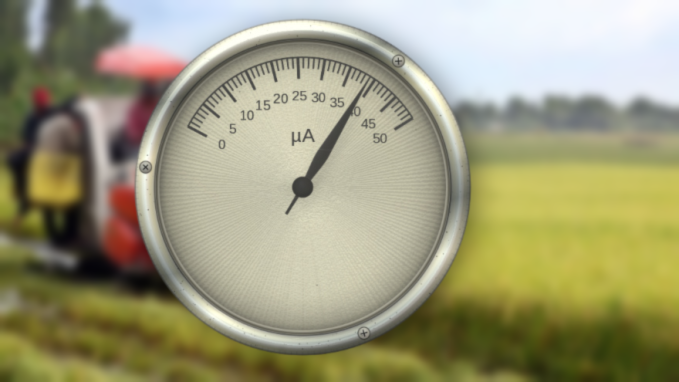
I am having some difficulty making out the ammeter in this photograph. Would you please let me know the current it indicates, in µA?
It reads 39 µA
